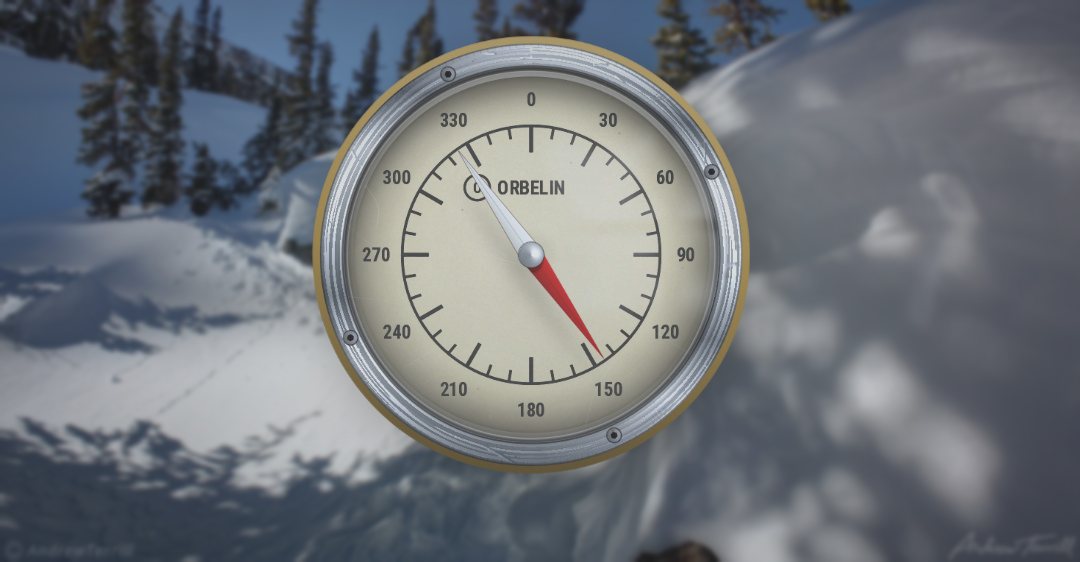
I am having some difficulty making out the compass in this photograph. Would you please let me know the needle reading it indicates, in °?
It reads 145 °
